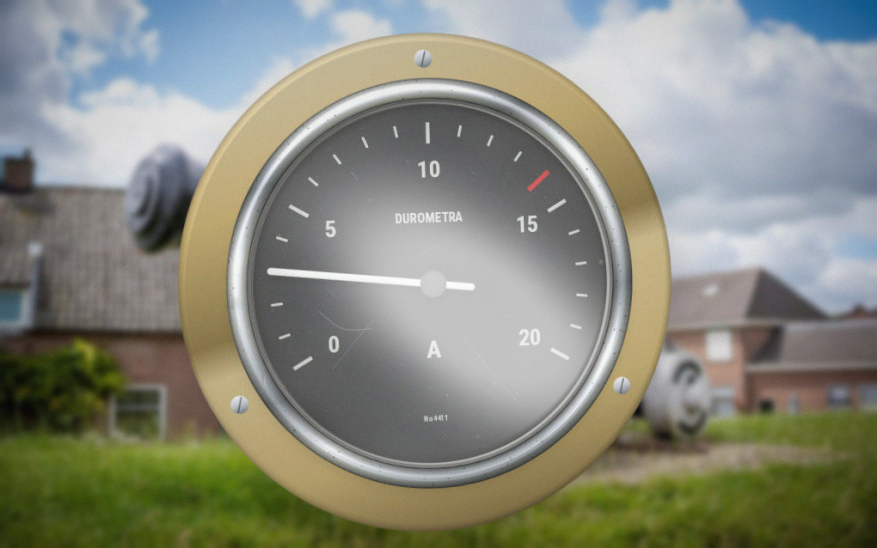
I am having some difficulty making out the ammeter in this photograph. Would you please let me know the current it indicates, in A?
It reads 3 A
